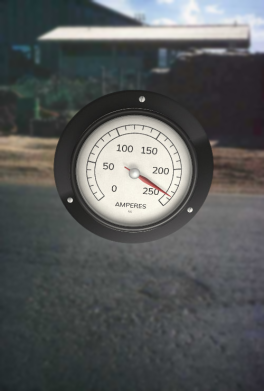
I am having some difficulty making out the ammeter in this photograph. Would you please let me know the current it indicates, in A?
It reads 235 A
